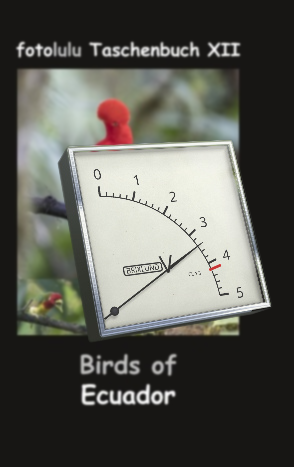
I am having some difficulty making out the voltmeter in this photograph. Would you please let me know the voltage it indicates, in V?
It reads 3.4 V
